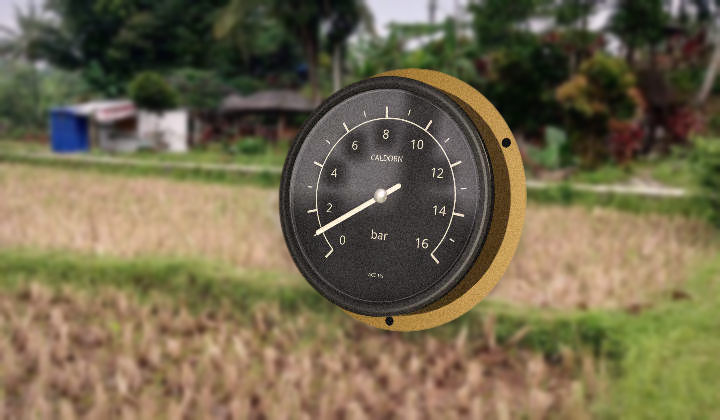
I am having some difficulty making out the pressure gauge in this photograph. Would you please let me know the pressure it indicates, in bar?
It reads 1 bar
